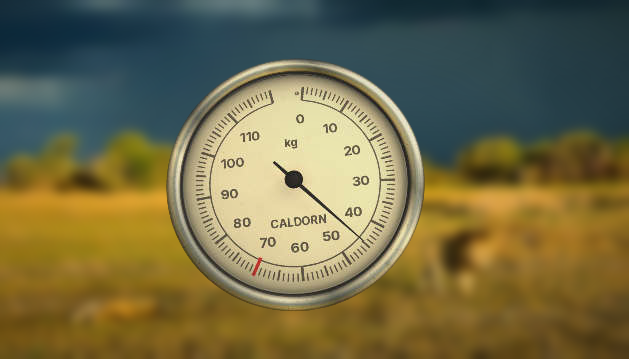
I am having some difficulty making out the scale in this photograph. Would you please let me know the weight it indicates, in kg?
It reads 45 kg
